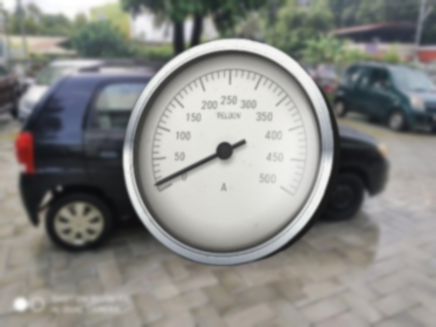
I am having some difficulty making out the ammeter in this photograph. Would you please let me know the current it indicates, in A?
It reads 10 A
